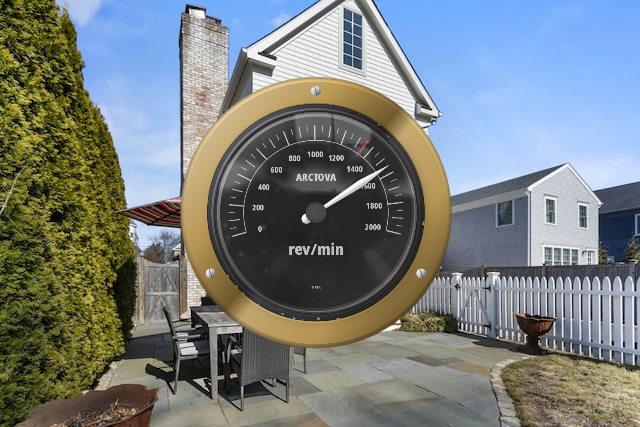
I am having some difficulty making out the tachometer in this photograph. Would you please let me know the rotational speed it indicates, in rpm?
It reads 1550 rpm
